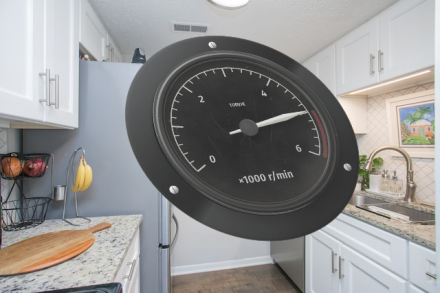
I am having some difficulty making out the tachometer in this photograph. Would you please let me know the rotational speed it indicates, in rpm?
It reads 5000 rpm
